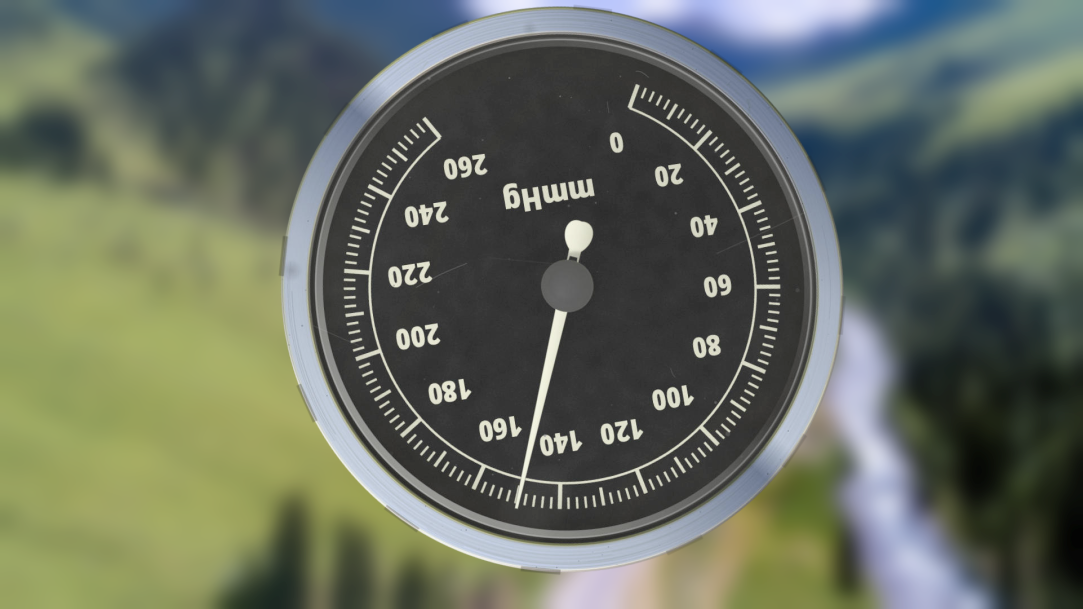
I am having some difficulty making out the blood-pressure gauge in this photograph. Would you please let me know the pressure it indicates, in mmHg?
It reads 150 mmHg
